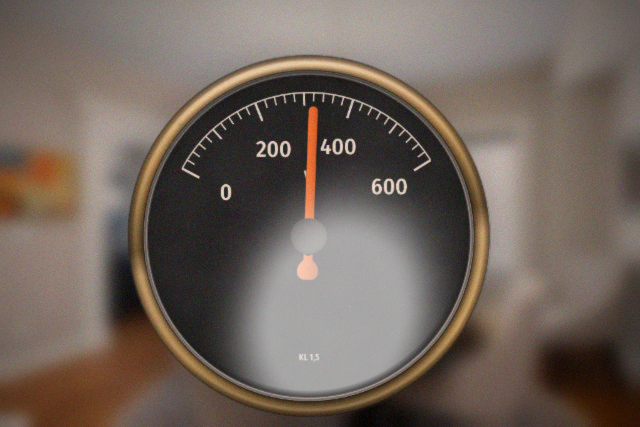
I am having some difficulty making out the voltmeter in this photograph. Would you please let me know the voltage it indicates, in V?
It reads 320 V
